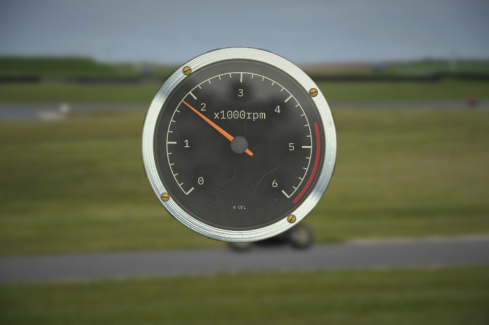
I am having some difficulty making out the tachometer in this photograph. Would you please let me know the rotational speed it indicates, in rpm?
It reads 1800 rpm
